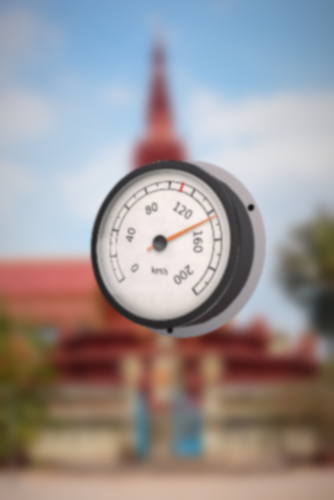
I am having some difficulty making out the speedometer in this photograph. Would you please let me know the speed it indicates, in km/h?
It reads 145 km/h
